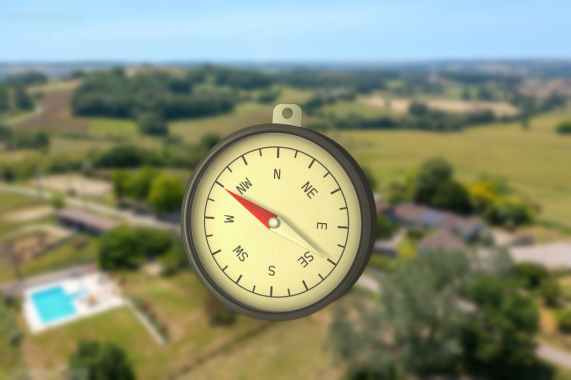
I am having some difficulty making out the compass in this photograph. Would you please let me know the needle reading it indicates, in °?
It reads 300 °
